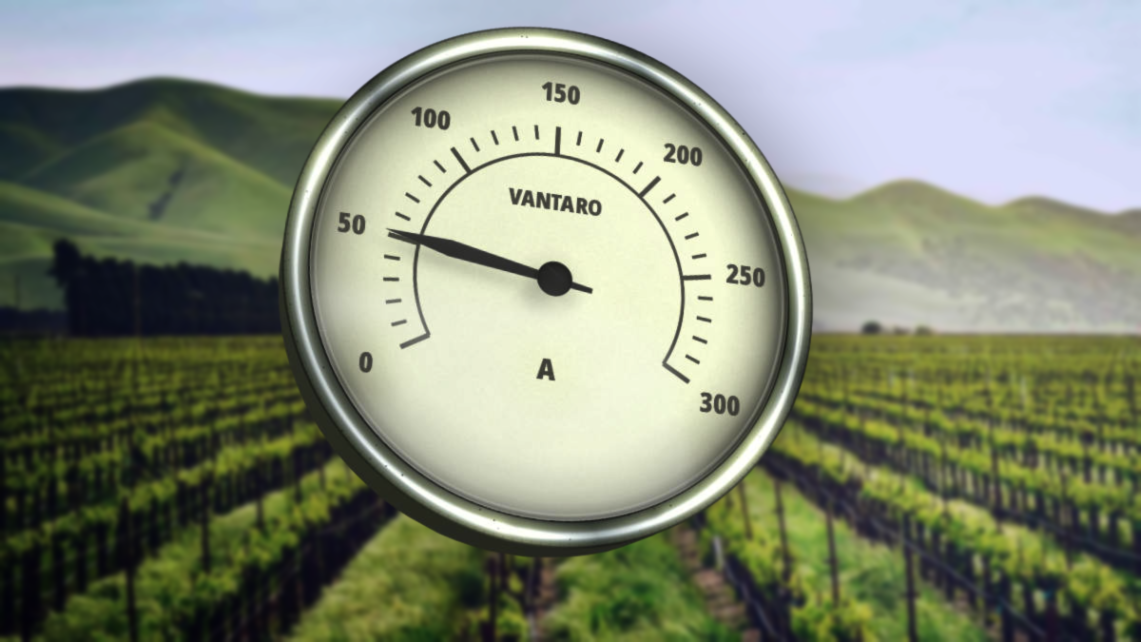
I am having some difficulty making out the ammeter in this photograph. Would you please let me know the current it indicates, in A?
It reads 50 A
